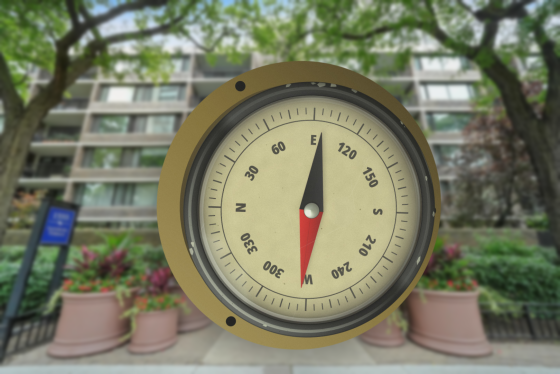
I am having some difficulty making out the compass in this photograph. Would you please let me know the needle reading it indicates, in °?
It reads 275 °
